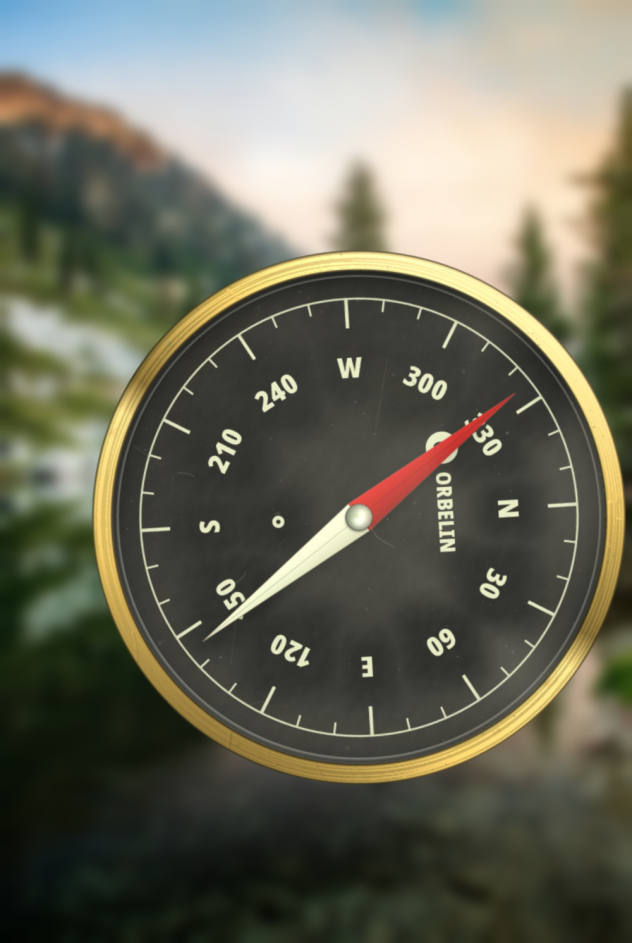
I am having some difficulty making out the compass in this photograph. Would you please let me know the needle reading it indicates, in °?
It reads 325 °
